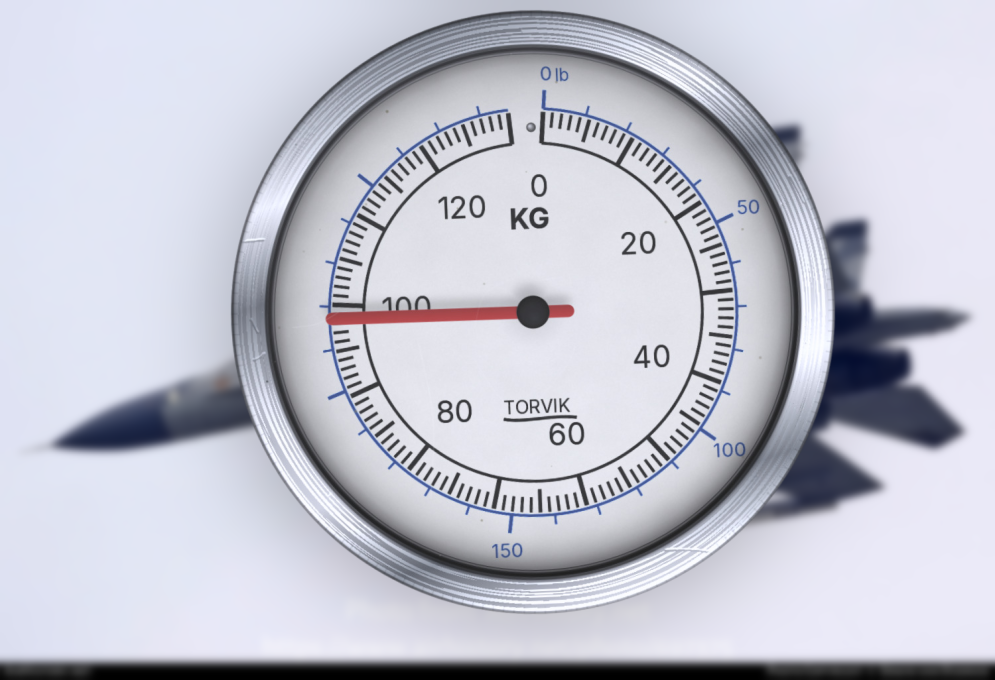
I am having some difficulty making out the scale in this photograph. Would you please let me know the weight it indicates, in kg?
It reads 98.5 kg
